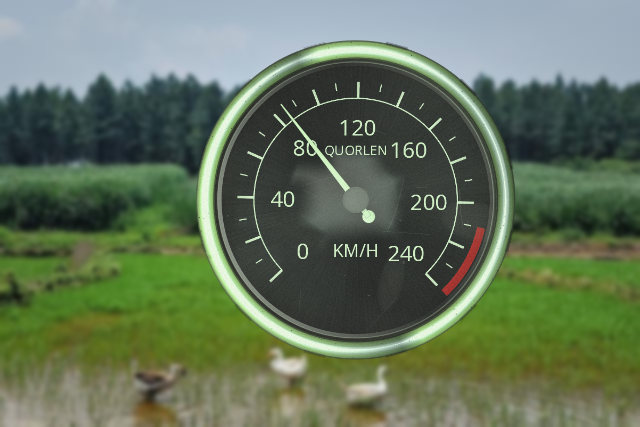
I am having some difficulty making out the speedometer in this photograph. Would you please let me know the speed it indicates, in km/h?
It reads 85 km/h
